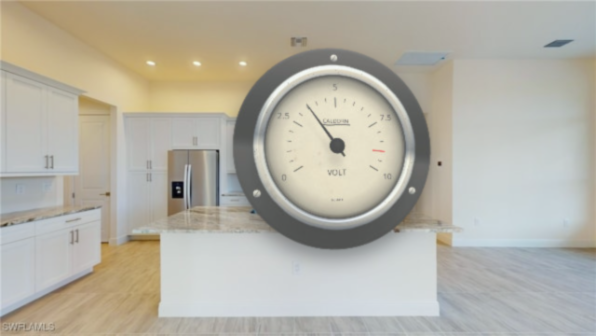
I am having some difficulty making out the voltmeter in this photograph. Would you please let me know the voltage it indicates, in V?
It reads 3.5 V
